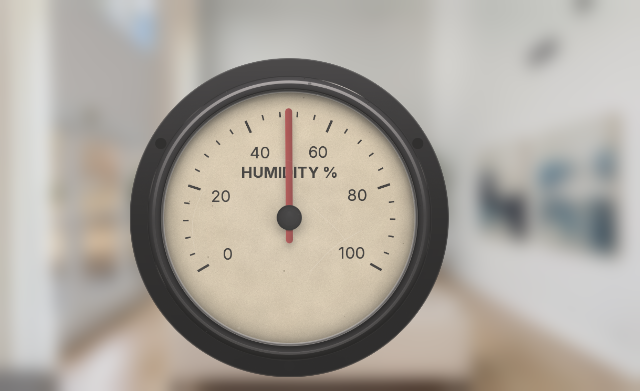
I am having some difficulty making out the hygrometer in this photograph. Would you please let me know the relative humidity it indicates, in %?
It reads 50 %
